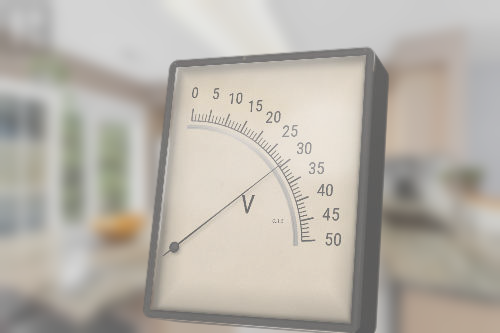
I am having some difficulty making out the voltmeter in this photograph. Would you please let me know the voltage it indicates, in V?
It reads 30 V
